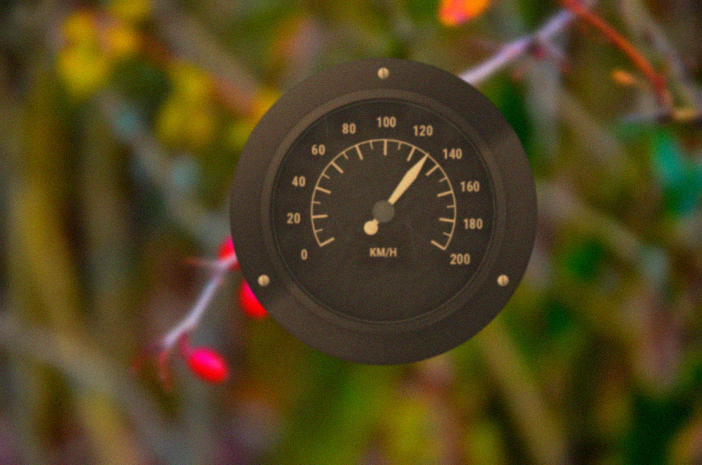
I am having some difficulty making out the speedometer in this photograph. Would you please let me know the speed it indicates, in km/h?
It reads 130 km/h
